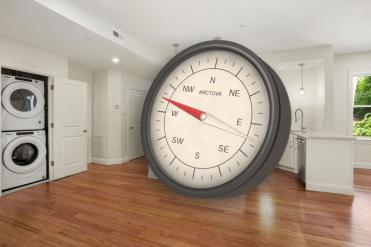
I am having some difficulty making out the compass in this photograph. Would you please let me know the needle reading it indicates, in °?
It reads 285 °
